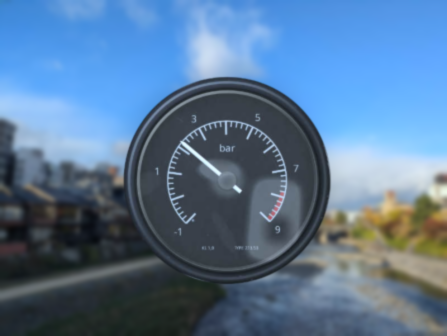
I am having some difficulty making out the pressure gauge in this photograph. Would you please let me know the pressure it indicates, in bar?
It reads 2.2 bar
